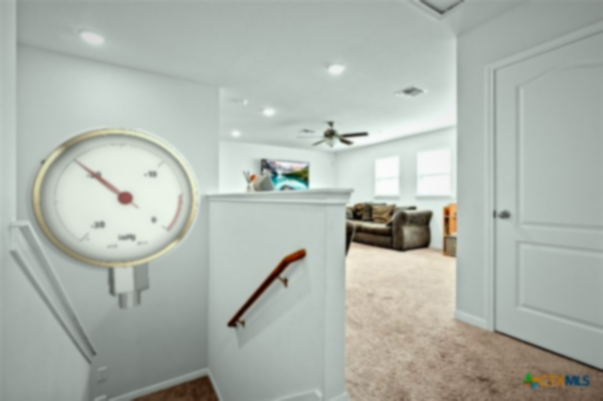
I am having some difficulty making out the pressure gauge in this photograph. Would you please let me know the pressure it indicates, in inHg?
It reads -20 inHg
